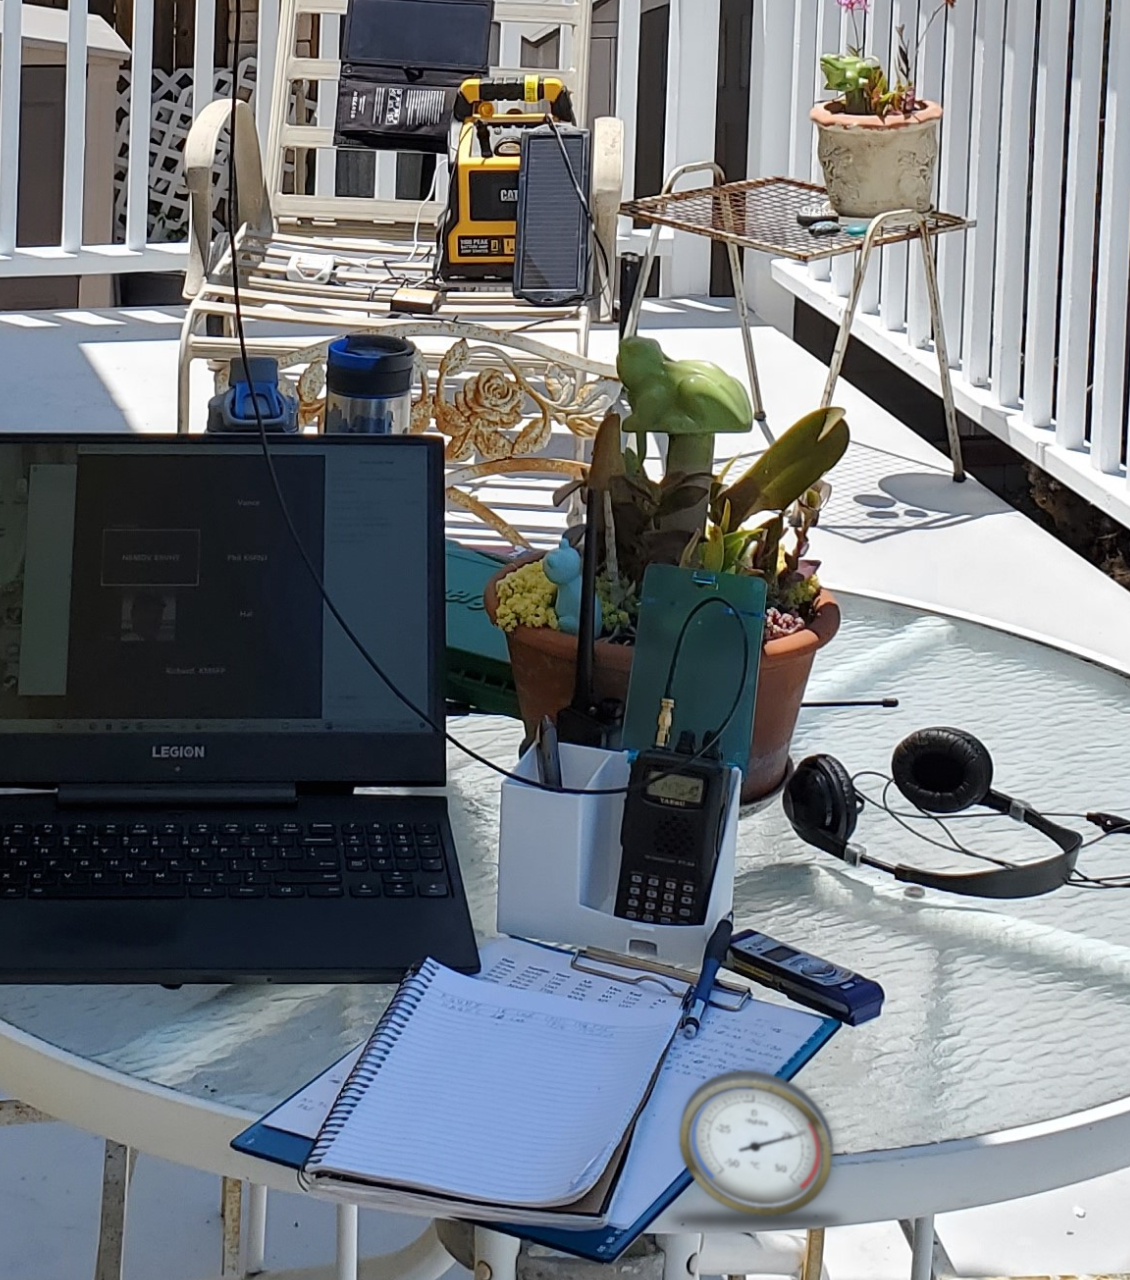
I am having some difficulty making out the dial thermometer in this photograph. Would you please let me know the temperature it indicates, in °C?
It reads 25 °C
